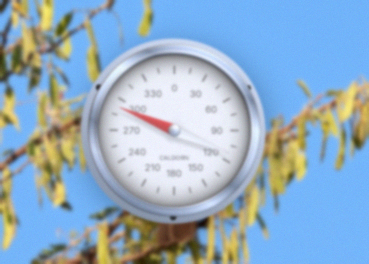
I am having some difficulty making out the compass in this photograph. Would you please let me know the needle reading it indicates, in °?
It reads 292.5 °
